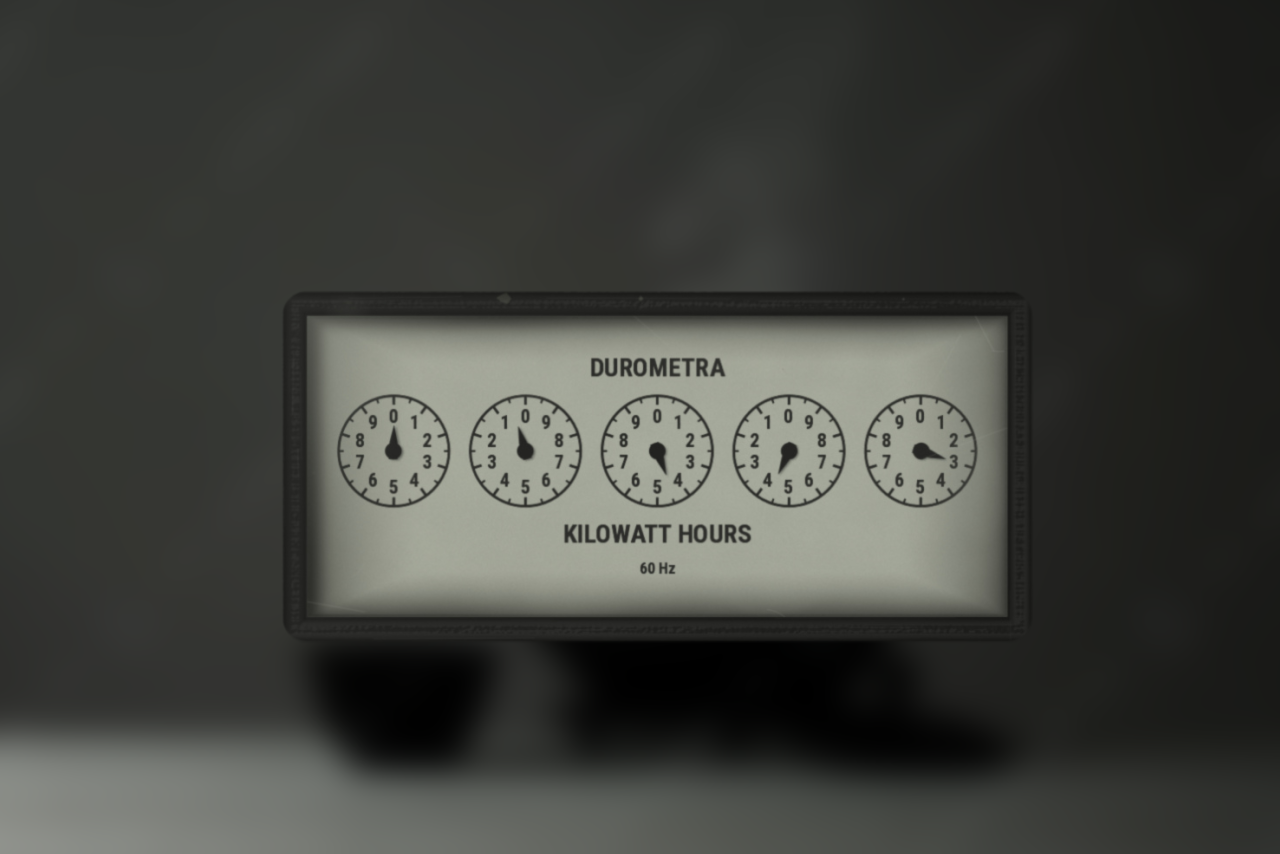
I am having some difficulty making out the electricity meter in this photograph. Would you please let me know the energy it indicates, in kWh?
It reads 443 kWh
